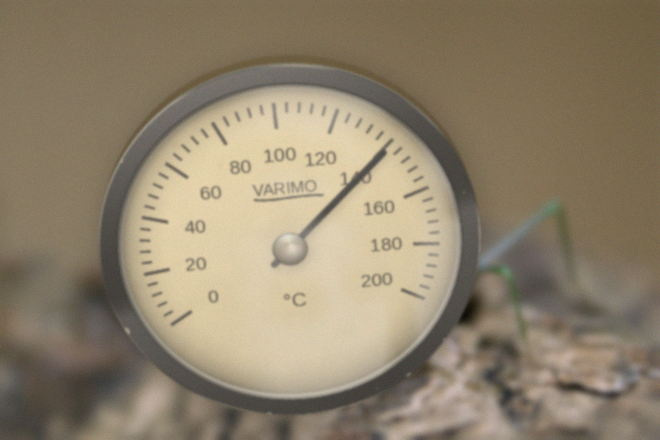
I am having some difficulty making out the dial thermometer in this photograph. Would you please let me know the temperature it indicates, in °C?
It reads 140 °C
